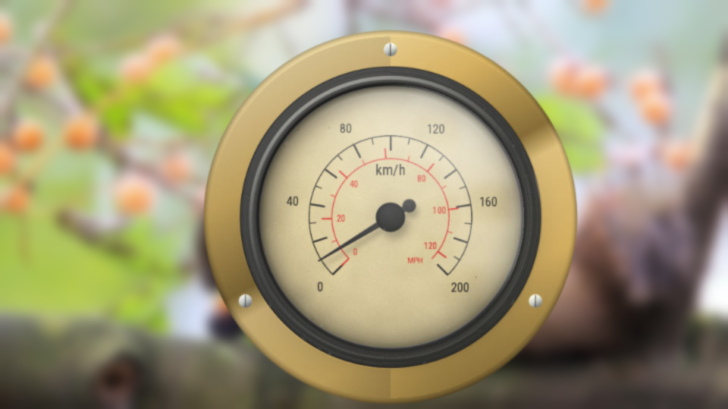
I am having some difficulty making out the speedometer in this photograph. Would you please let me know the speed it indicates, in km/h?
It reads 10 km/h
